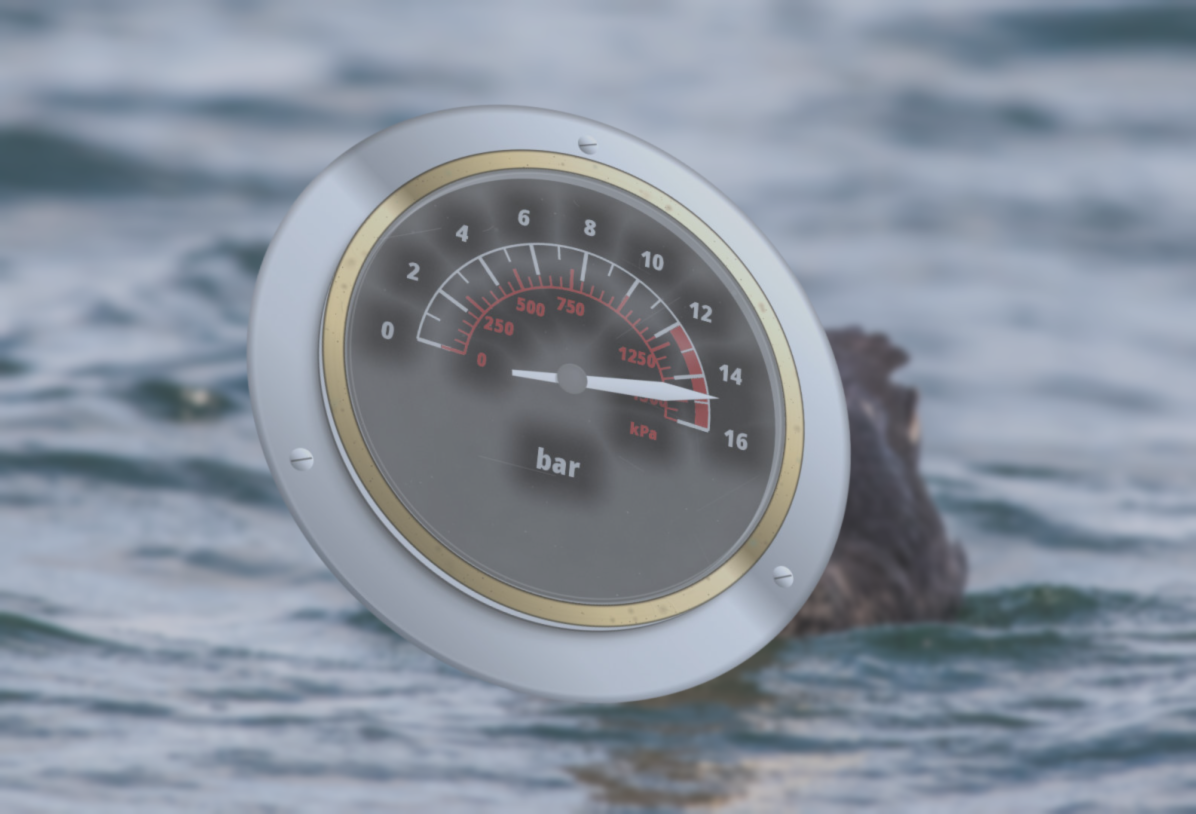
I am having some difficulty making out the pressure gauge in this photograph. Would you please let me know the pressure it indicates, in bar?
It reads 15 bar
